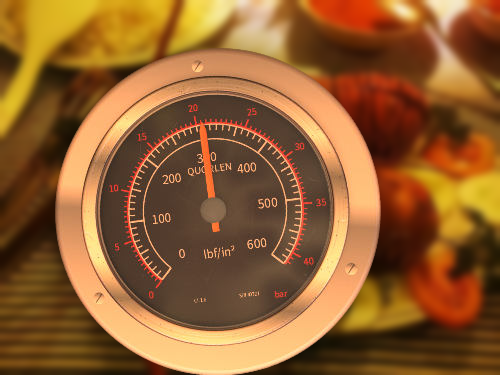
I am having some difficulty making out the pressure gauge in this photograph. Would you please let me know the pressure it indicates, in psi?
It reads 300 psi
